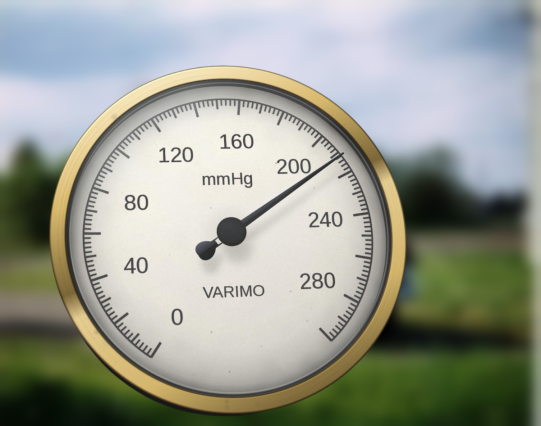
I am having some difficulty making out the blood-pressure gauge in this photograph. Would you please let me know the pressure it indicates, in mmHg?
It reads 212 mmHg
